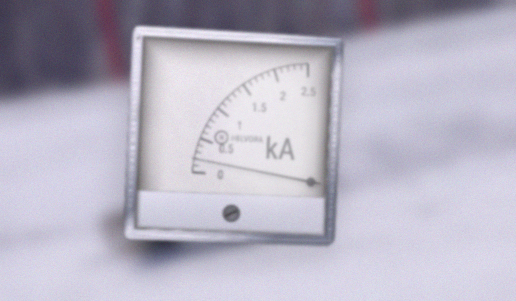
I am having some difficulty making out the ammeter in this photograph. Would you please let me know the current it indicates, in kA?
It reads 0.2 kA
